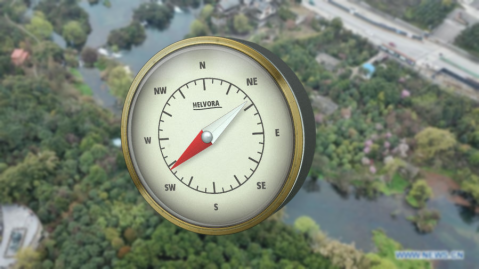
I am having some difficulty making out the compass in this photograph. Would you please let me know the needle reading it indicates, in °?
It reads 235 °
